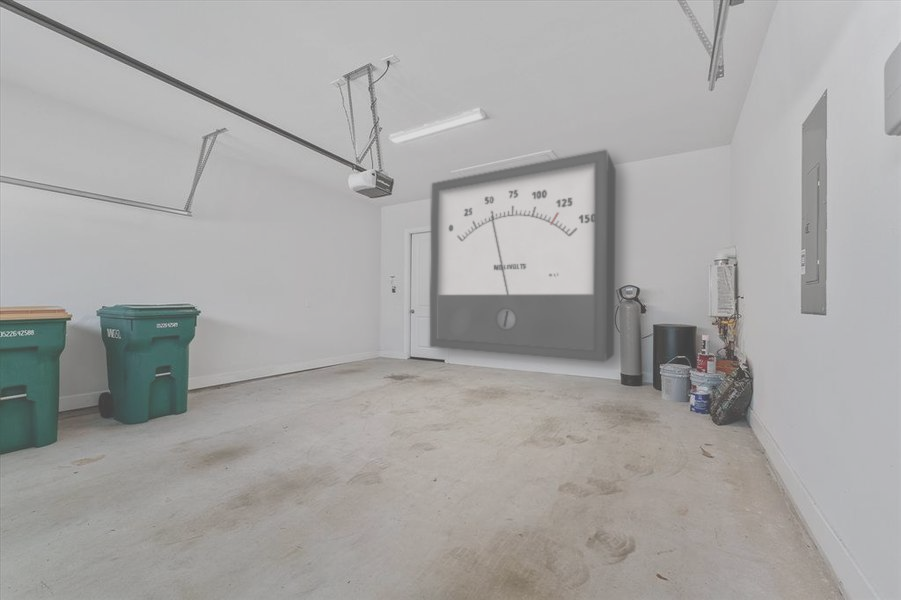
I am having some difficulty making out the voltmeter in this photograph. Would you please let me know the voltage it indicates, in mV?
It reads 50 mV
